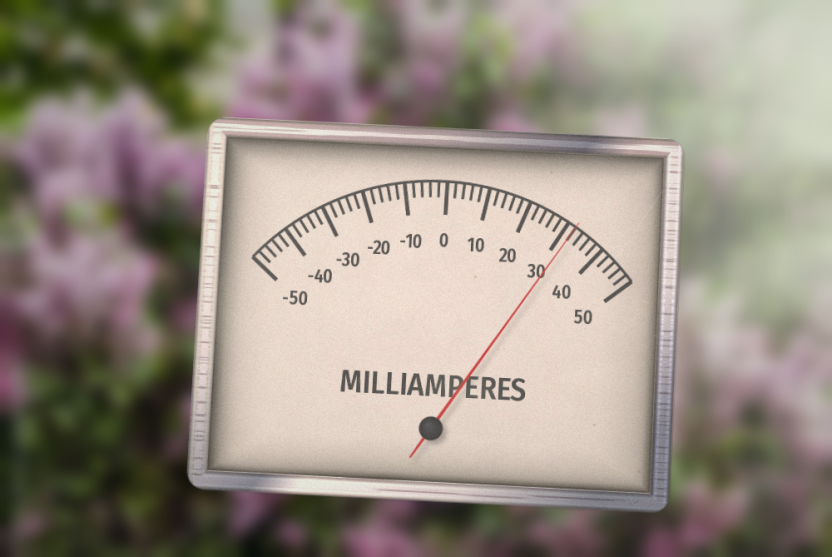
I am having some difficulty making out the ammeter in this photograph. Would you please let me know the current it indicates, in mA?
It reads 32 mA
